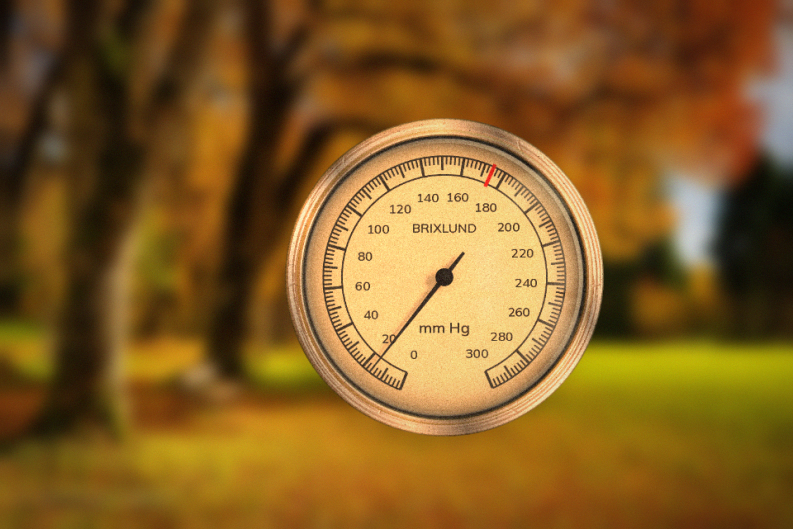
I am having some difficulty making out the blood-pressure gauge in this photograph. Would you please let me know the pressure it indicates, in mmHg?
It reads 16 mmHg
